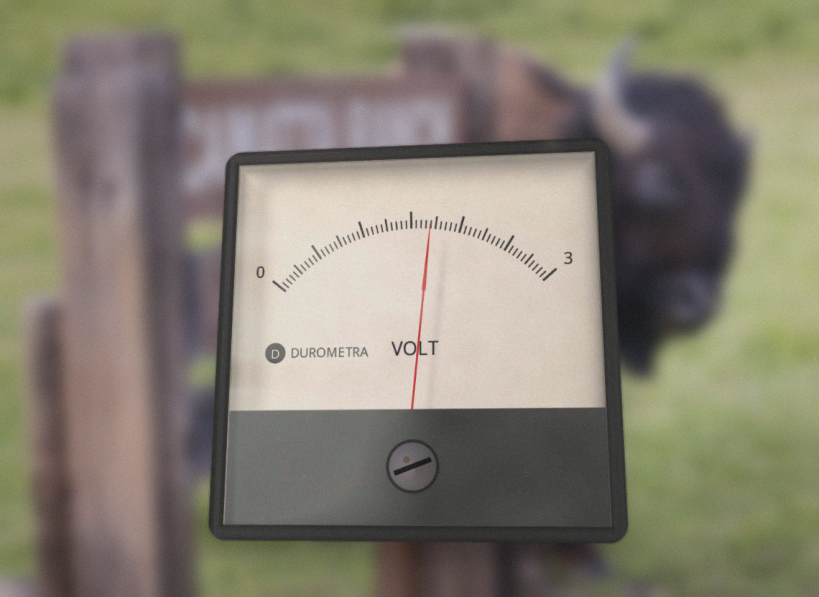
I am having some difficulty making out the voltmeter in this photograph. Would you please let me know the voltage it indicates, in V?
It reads 1.7 V
